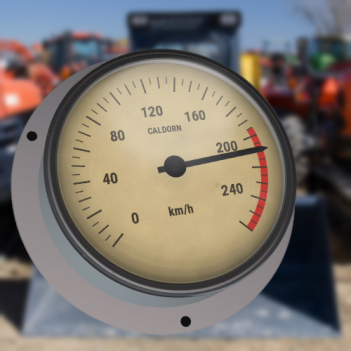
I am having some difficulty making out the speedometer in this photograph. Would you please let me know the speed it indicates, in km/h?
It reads 210 km/h
